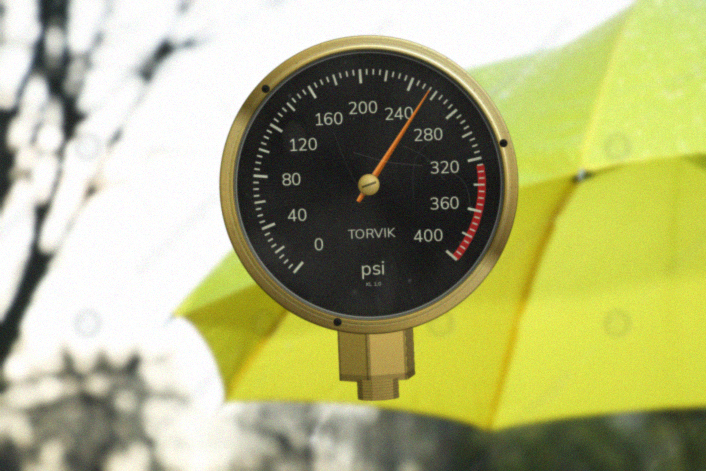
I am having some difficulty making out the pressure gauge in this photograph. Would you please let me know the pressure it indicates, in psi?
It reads 255 psi
